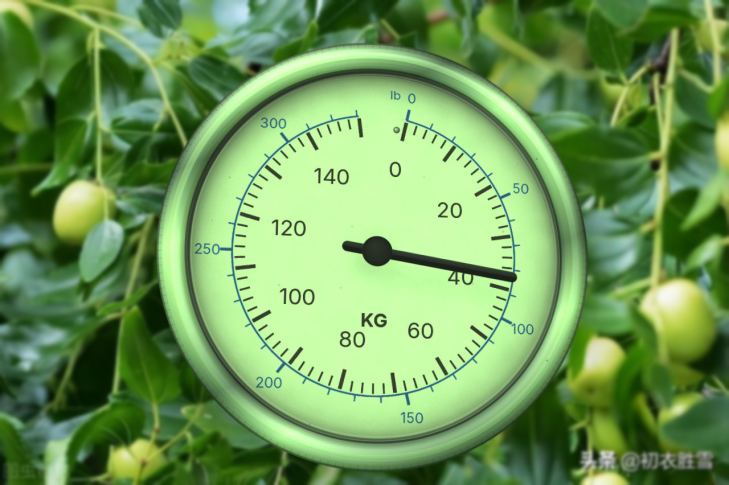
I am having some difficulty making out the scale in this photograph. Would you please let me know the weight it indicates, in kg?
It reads 38 kg
